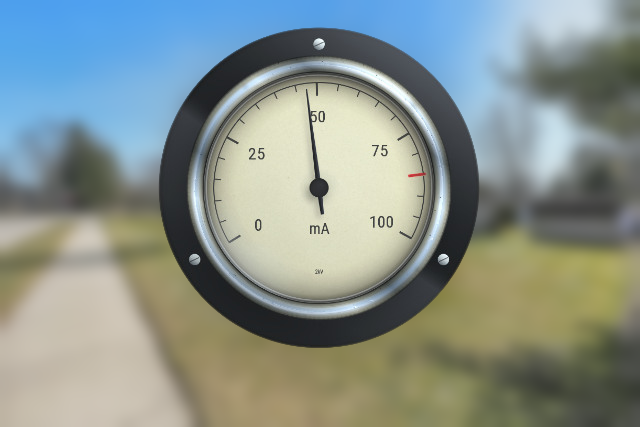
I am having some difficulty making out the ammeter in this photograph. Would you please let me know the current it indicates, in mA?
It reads 47.5 mA
